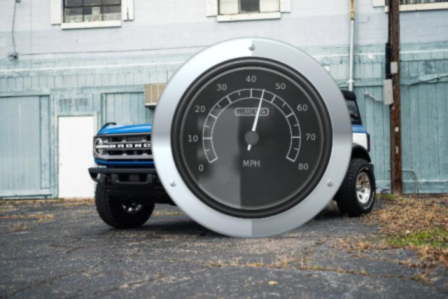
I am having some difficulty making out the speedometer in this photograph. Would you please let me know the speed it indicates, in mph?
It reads 45 mph
